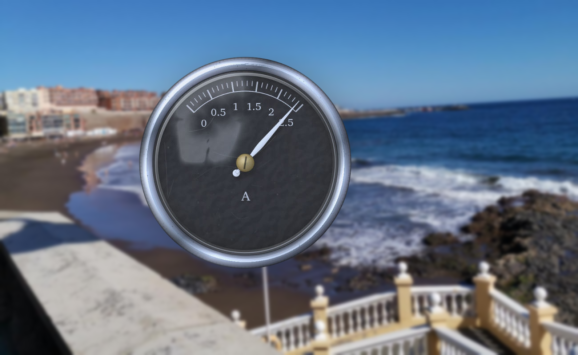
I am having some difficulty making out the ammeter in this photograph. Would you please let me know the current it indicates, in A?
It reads 2.4 A
